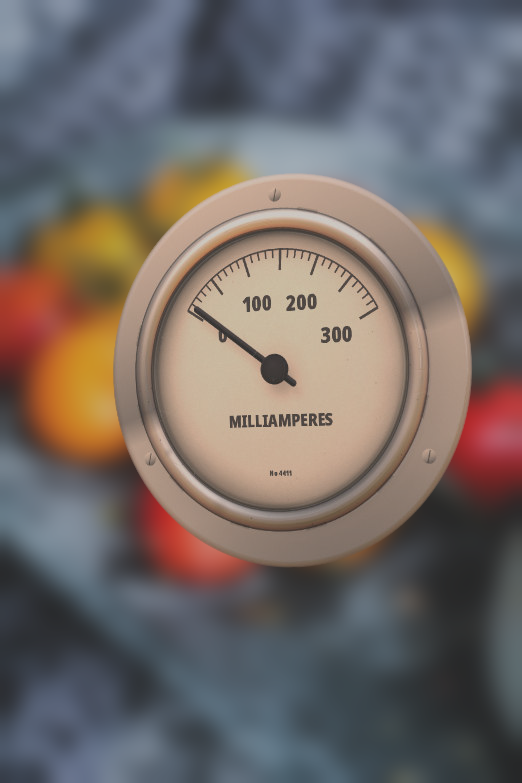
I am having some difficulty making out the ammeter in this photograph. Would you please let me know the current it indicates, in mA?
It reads 10 mA
